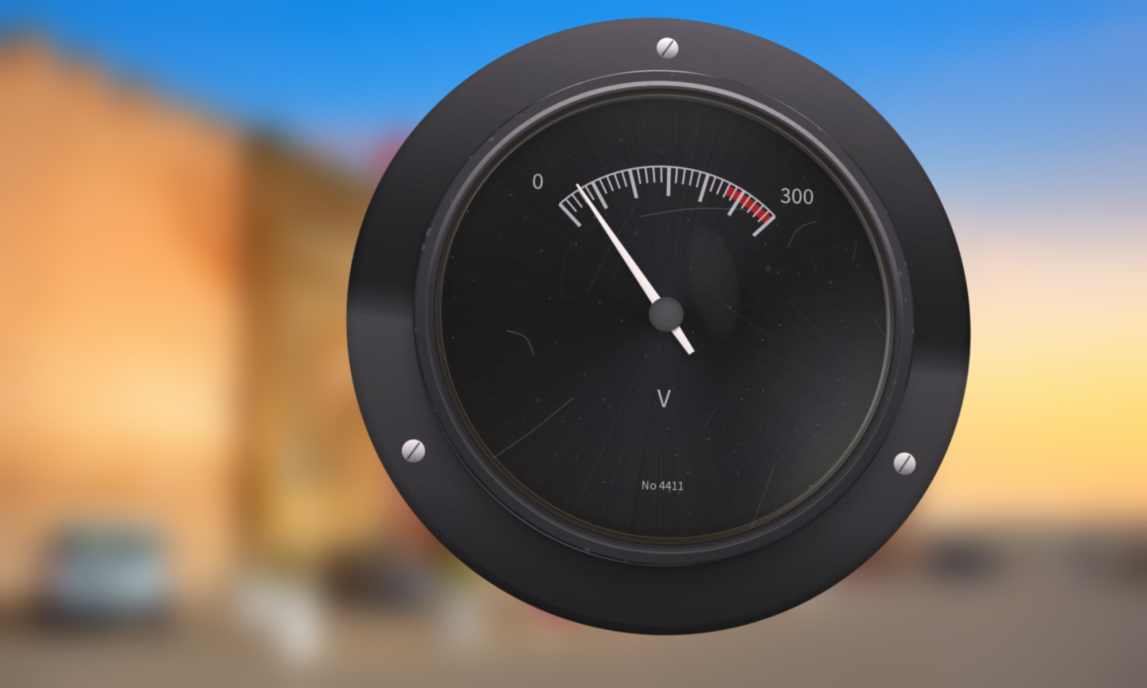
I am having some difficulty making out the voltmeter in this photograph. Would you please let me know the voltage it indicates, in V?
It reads 30 V
